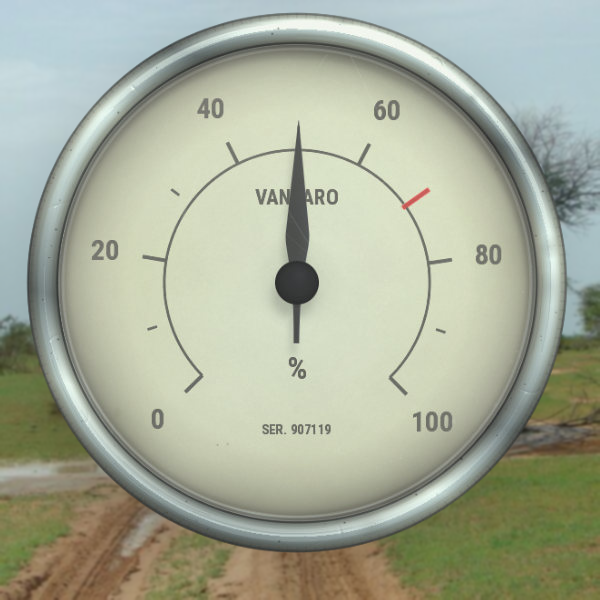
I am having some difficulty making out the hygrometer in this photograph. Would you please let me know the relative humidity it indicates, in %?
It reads 50 %
